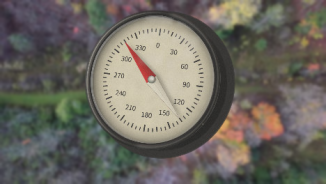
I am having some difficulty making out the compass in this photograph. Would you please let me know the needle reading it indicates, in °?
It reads 315 °
